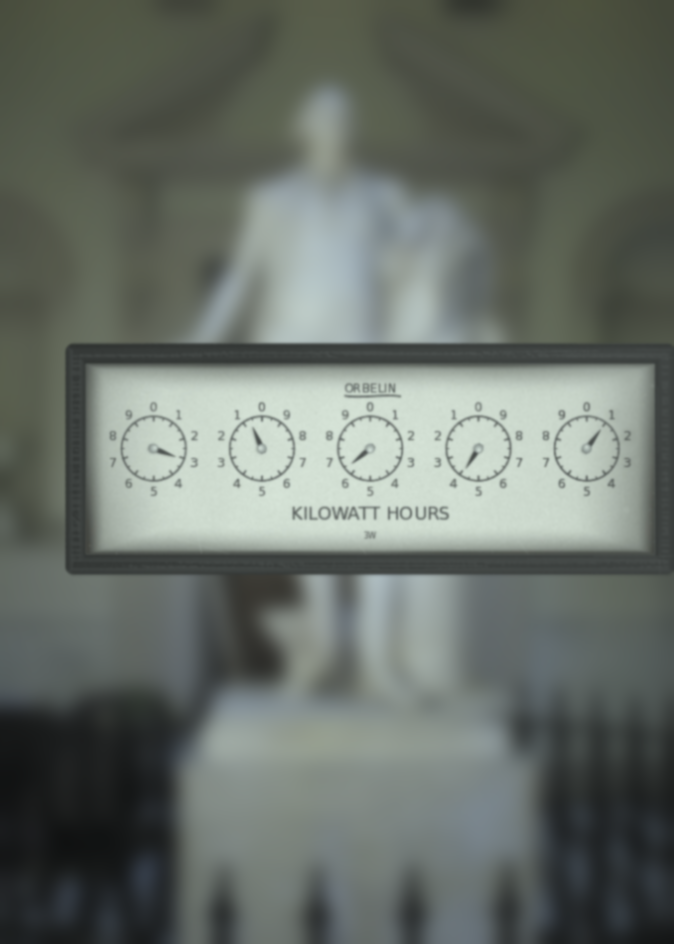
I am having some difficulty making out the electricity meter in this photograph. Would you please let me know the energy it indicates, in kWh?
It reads 30641 kWh
